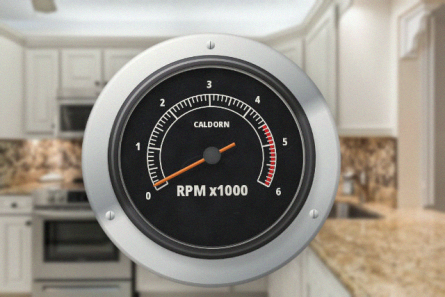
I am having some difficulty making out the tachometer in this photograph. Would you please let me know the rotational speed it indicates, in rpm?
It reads 100 rpm
